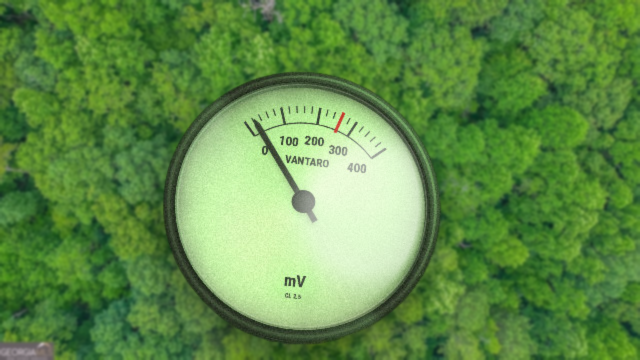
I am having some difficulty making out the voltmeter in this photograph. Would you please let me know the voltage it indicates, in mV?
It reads 20 mV
